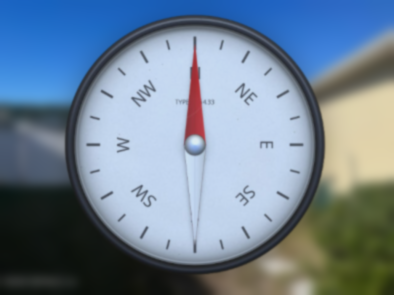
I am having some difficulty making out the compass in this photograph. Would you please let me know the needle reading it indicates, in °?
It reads 0 °
